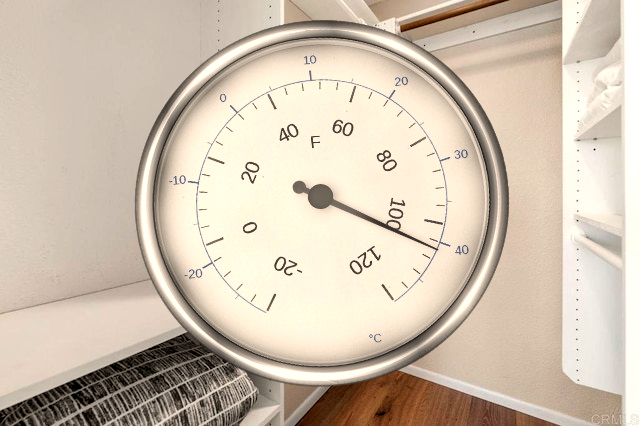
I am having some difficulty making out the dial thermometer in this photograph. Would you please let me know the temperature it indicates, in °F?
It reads 106 °F
